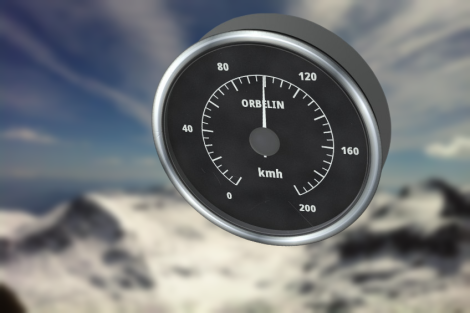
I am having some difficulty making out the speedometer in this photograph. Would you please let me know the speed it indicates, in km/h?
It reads 100 km/h
